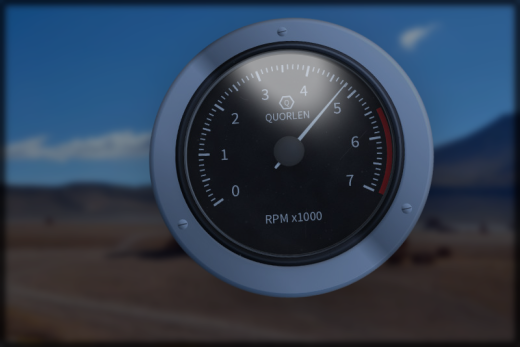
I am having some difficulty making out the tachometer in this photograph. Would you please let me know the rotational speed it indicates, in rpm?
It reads 4800 rpm
